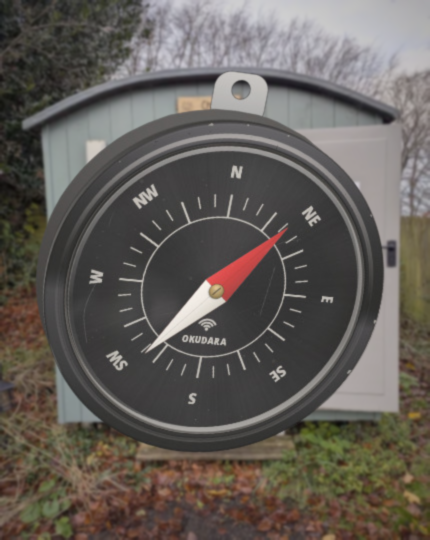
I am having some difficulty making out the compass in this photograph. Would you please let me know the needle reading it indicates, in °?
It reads 40 °
